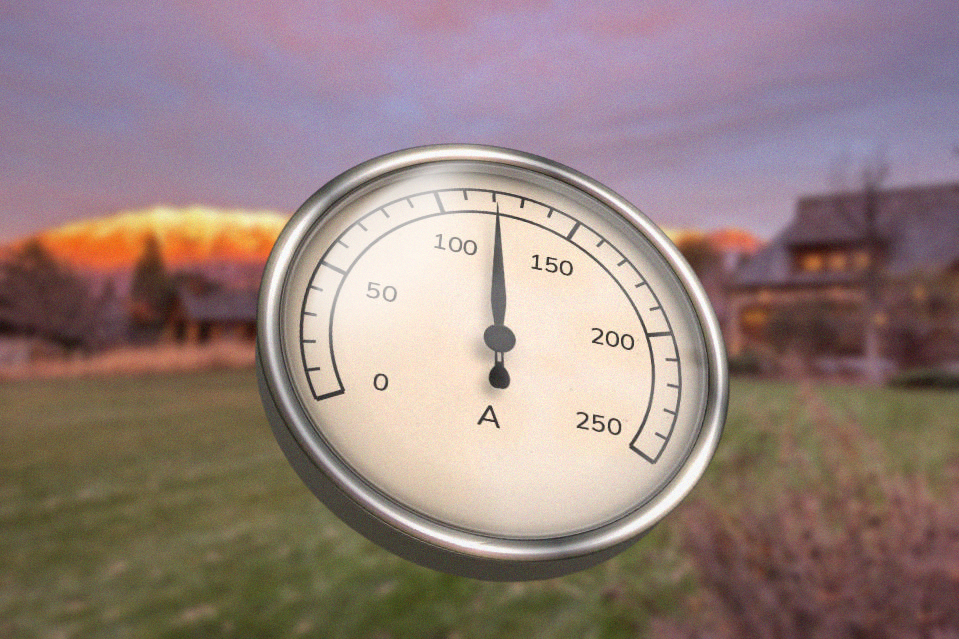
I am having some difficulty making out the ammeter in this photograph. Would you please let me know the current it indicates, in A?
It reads 120 A
